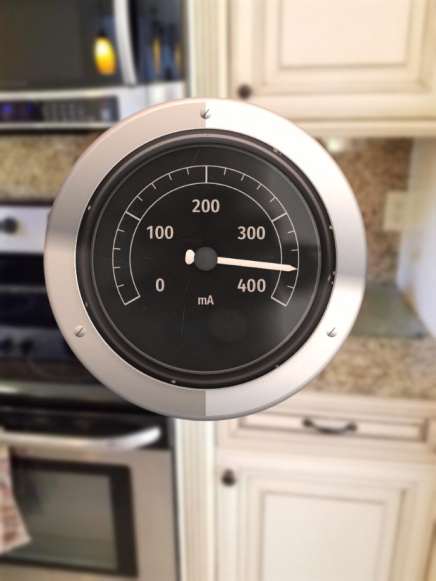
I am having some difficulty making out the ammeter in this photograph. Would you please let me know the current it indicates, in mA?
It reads 360 mA
